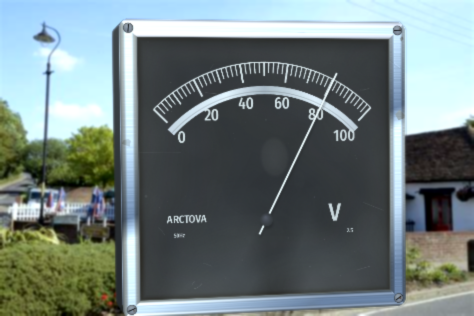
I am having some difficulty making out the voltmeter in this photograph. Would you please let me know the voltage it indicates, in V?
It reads 80 V
